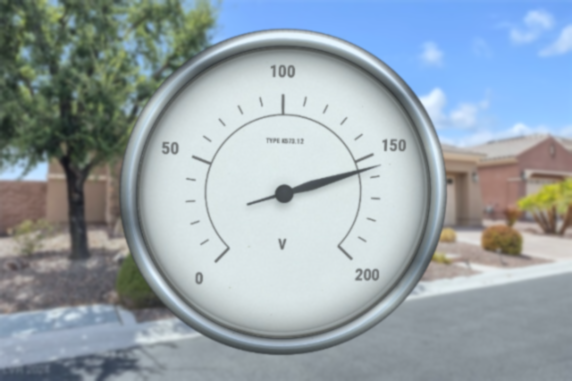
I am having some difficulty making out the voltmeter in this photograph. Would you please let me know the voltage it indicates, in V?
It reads 155 V
